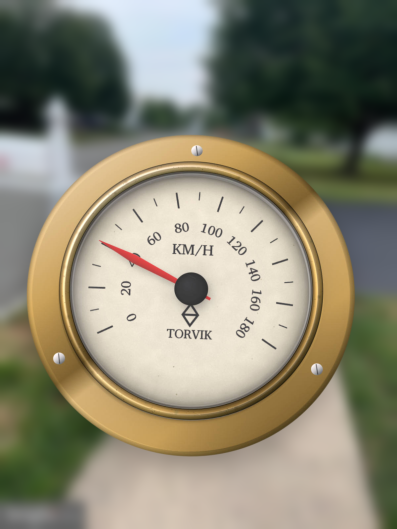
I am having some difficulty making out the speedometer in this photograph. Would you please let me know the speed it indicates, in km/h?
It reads 40 km/h
